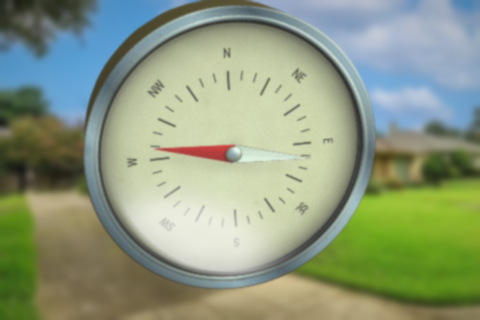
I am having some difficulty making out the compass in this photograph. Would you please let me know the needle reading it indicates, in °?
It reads 280 °
